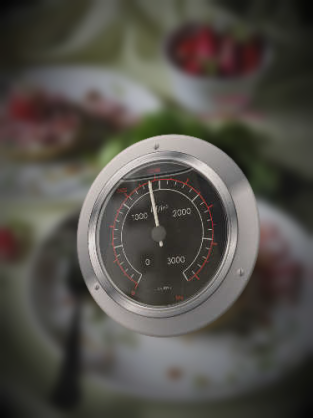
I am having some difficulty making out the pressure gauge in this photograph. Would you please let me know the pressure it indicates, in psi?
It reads 1400 psi
